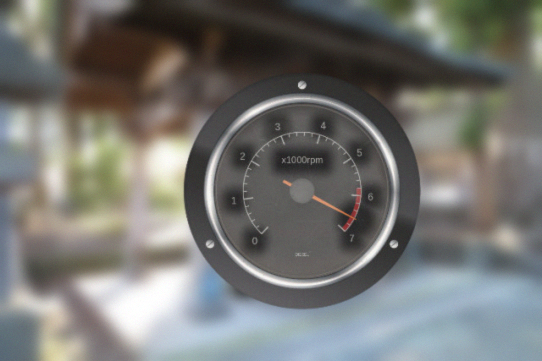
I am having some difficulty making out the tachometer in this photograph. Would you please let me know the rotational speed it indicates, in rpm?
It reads 6600 rpm
